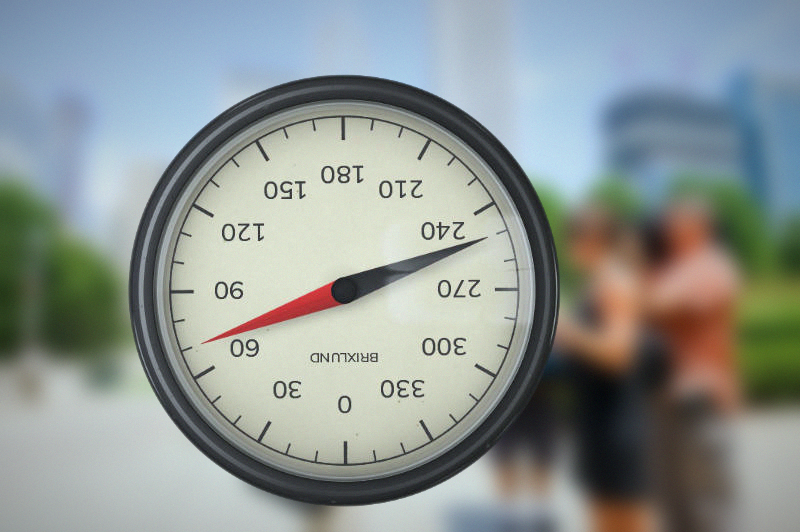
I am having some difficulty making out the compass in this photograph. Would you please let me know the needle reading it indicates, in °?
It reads 70 °
